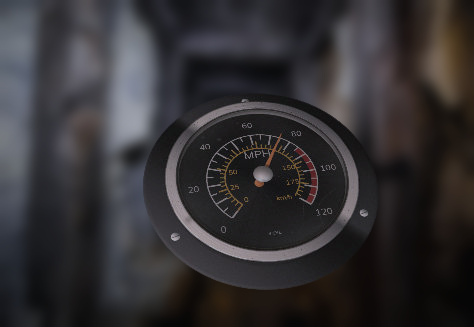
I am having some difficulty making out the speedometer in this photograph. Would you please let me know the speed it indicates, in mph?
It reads 75 mph
